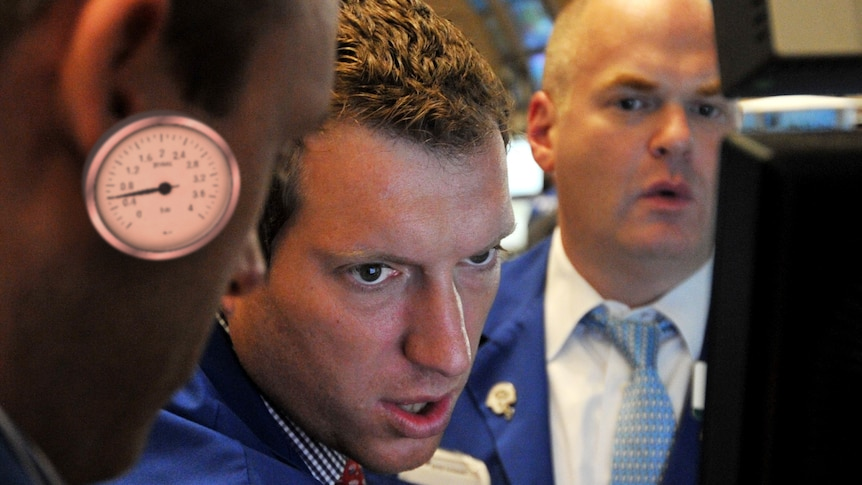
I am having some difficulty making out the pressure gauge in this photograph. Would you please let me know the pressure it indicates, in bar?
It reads 0.6 bar
